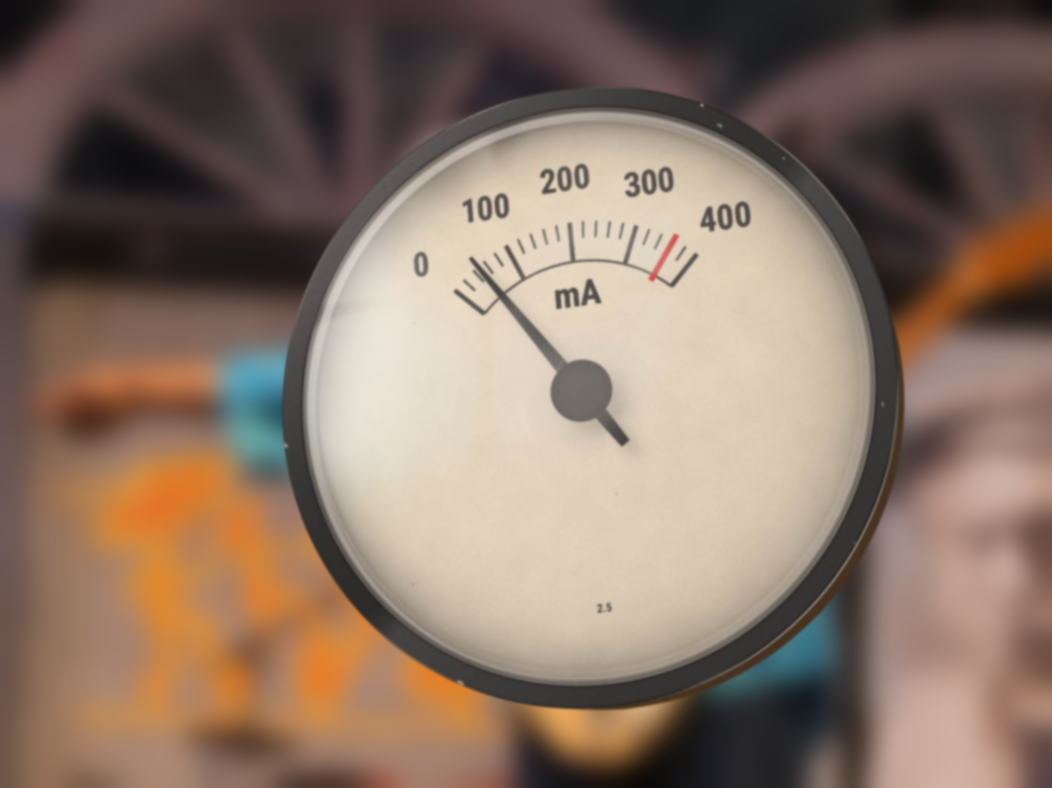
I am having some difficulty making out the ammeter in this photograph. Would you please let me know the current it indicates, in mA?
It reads 50 mA
